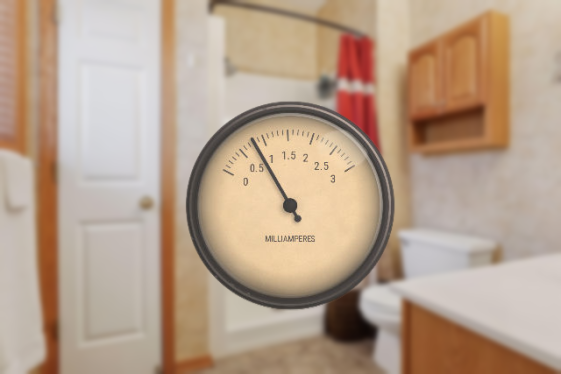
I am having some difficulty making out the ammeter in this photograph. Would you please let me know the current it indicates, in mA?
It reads 0.8 mA
